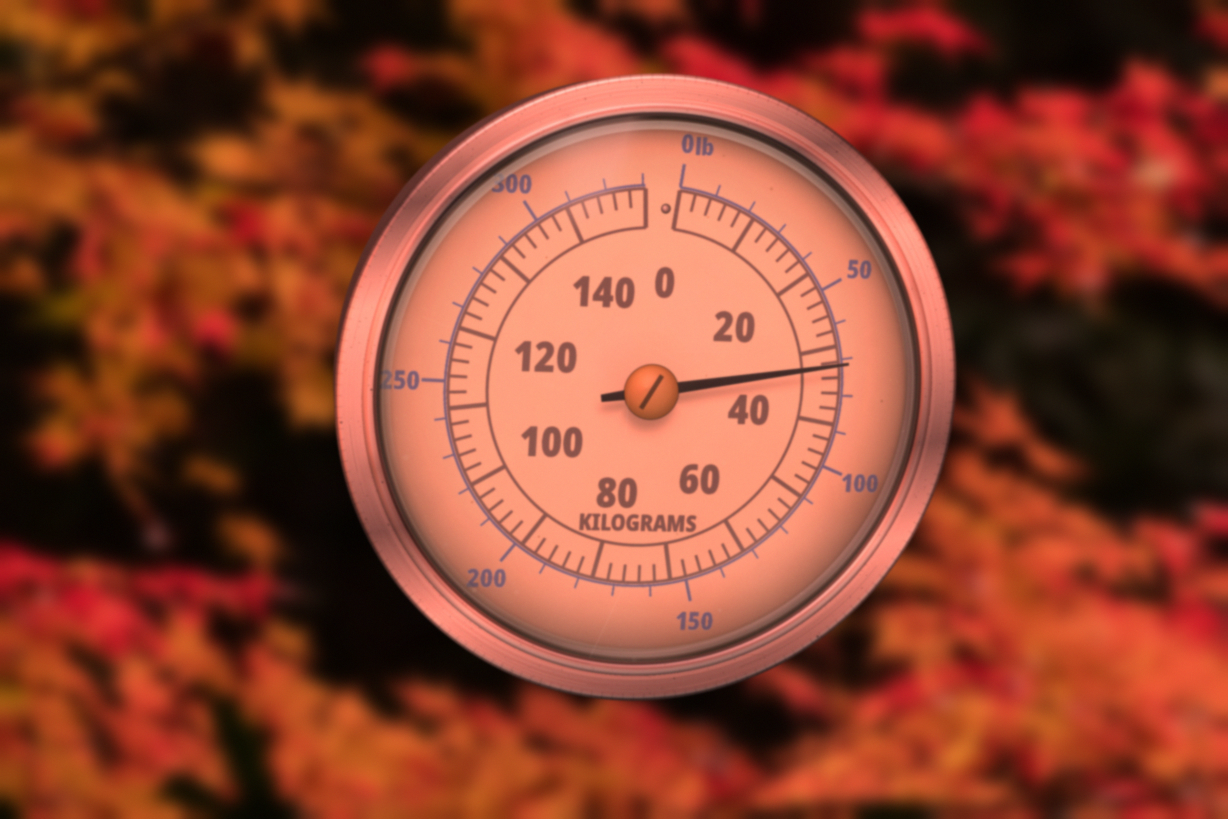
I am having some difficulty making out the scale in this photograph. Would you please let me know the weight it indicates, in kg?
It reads 32 kg
